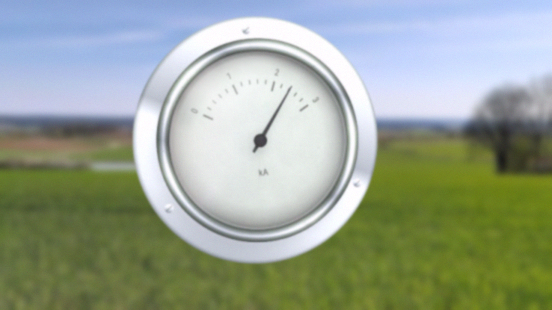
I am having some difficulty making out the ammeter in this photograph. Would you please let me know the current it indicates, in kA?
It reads 2.4 kA
